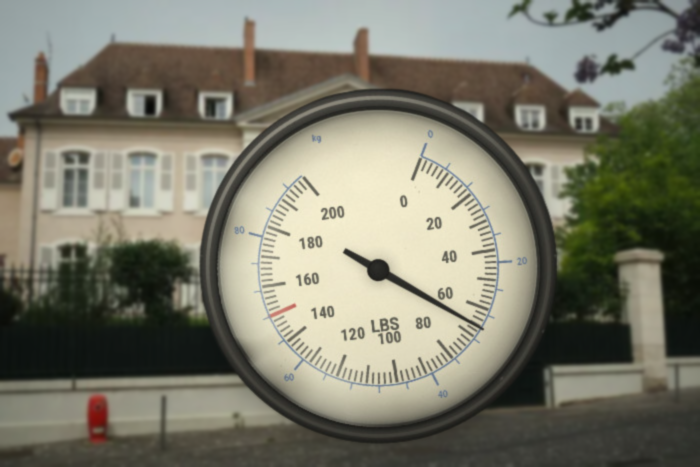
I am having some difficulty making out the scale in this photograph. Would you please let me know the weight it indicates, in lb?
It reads 66 lb
